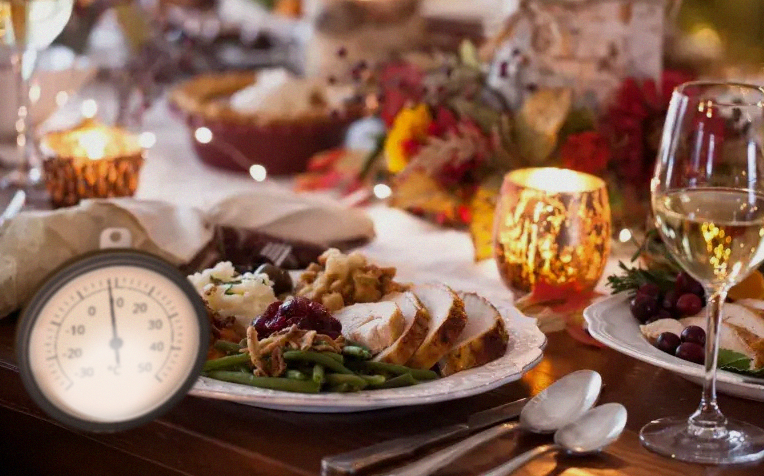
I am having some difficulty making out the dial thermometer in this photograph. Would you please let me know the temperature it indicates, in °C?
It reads 8 °C
